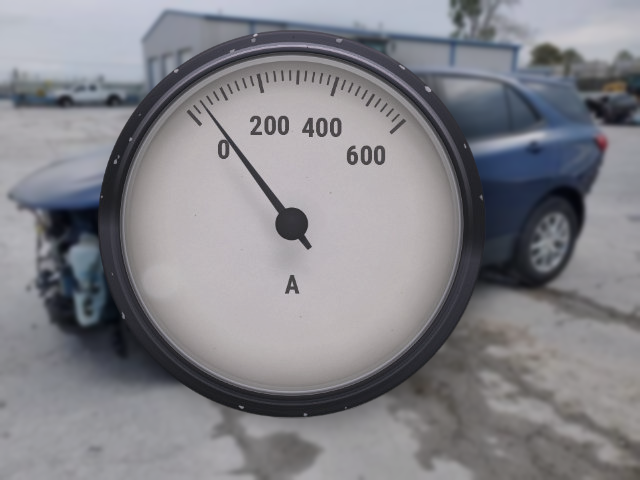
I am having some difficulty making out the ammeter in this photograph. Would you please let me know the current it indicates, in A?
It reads 40 A
